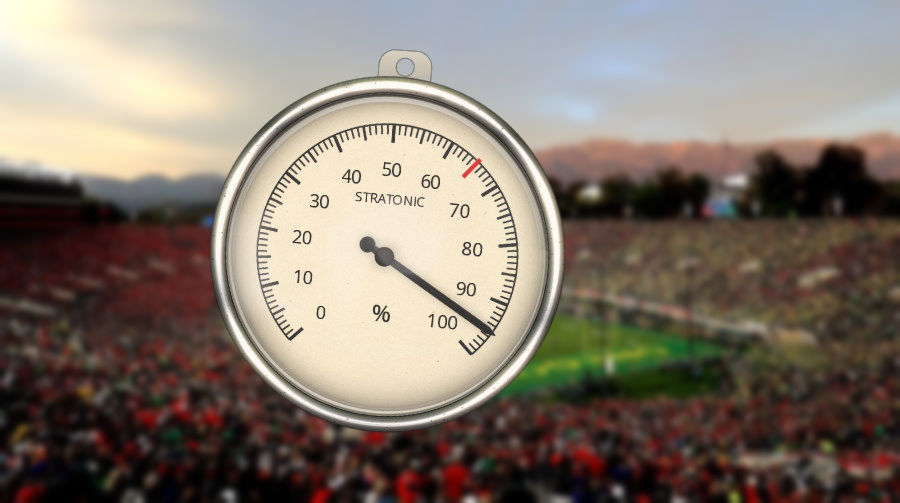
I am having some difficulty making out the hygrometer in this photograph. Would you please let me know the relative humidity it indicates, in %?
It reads 95 %
